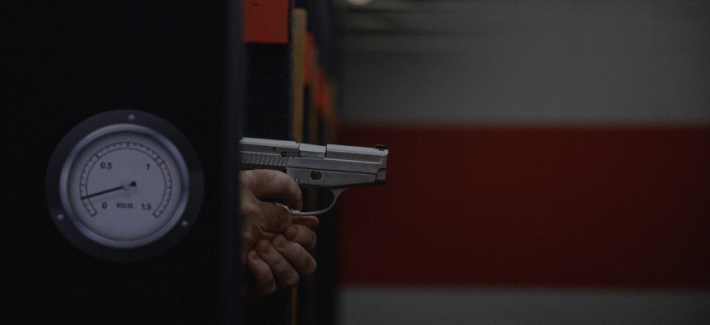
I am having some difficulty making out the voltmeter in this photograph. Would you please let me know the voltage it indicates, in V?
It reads 0.15 V
